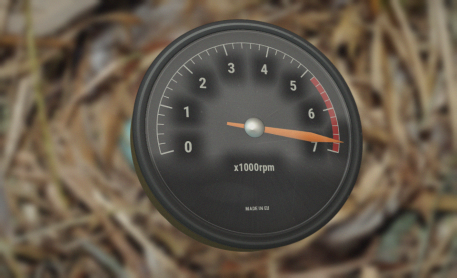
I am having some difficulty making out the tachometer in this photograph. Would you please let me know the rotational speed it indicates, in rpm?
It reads 6800 rpm
